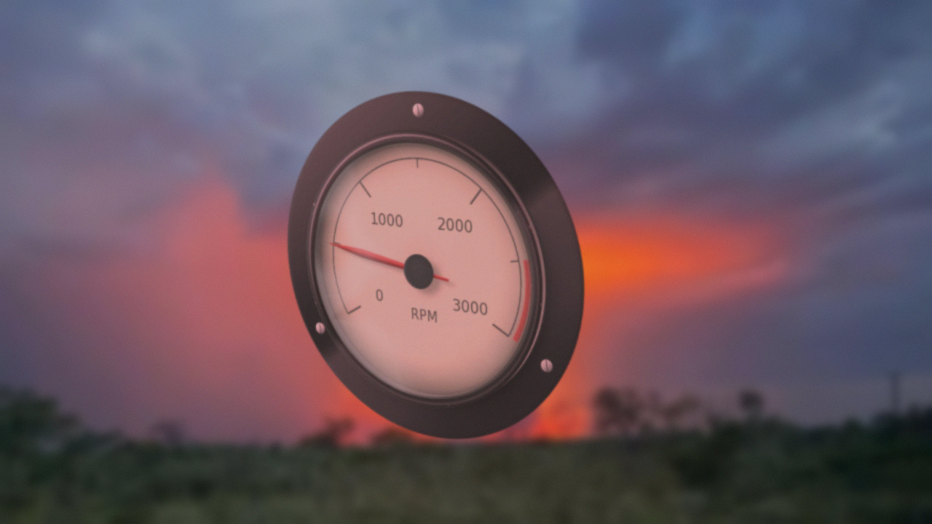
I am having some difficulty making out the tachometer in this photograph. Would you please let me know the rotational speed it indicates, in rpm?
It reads 500 rpm
